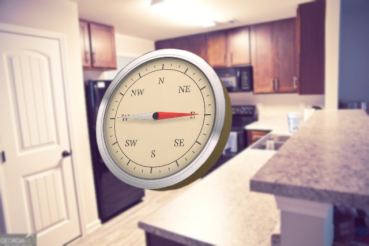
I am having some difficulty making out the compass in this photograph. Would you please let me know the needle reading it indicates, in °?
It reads 90 °
